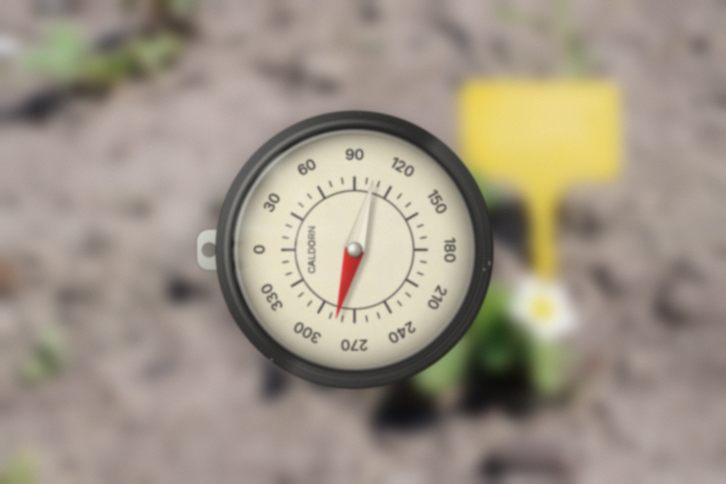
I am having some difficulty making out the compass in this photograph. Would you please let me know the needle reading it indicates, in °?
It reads 285 °
